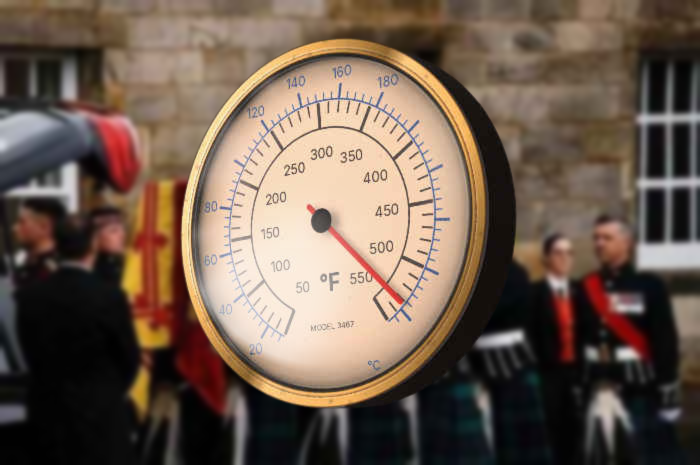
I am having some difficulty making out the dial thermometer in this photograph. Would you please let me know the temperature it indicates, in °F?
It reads 530 °F
